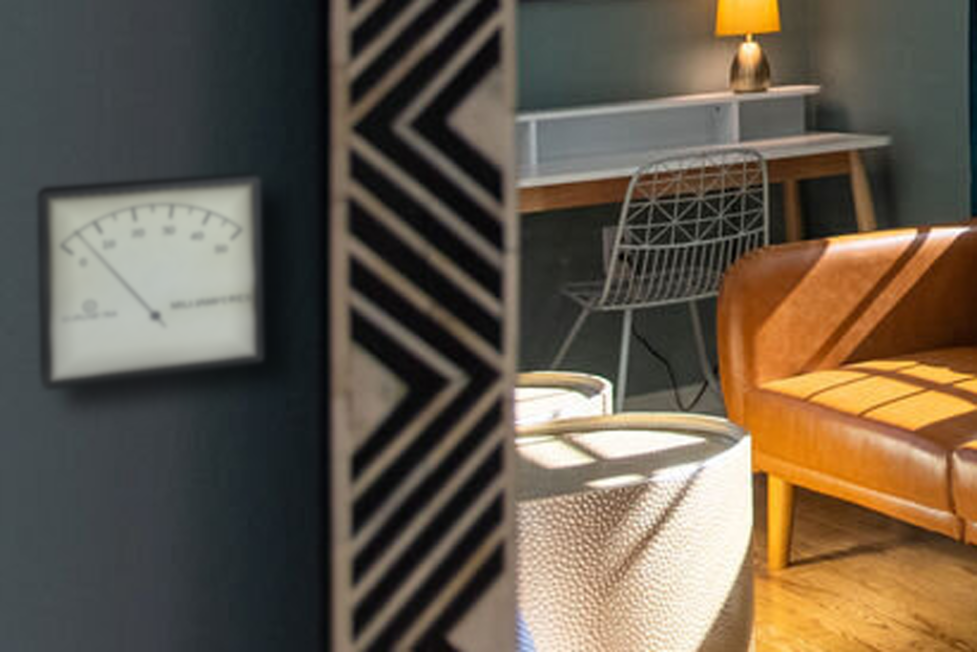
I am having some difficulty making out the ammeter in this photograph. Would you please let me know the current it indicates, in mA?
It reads 5 mA
